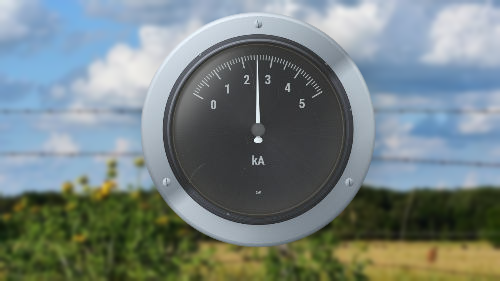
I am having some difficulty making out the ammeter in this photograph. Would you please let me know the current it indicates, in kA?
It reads 2.5 kA
